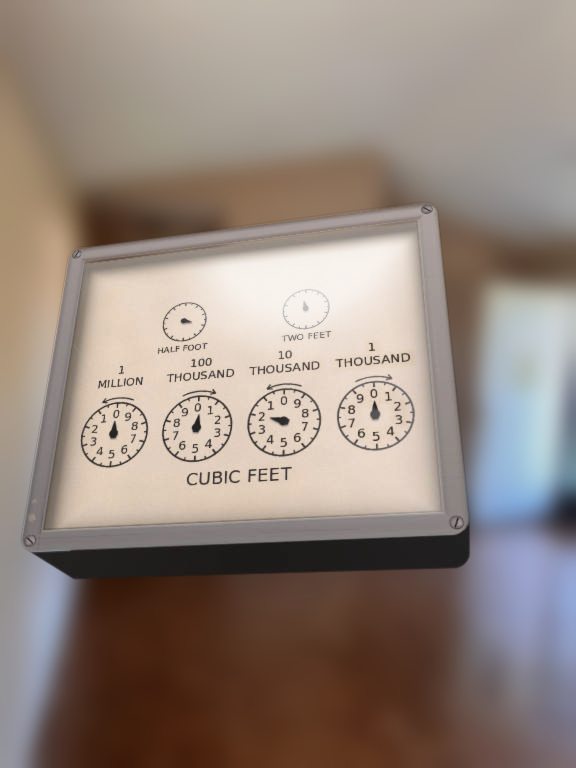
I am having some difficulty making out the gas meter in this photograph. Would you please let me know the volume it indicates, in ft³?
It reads 2000 ft³
